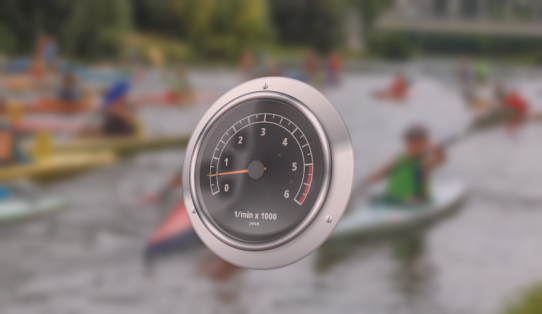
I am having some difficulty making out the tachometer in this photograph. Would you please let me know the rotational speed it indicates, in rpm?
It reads 500 rpm
